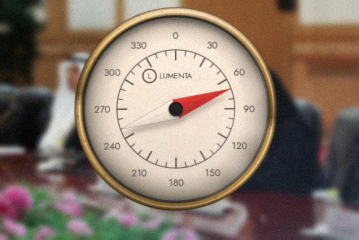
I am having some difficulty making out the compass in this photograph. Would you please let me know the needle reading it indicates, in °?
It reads 70 °
